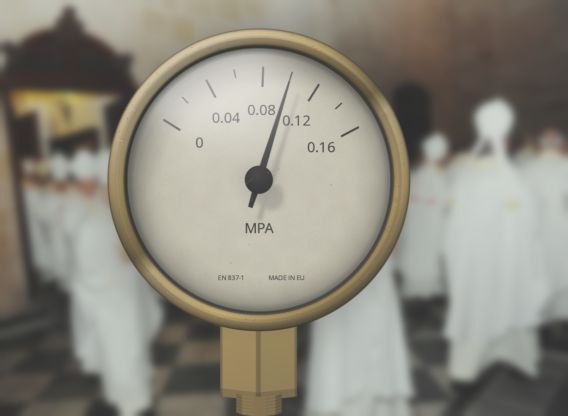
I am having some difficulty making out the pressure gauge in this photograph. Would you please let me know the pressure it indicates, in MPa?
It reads 0.1 MPa
